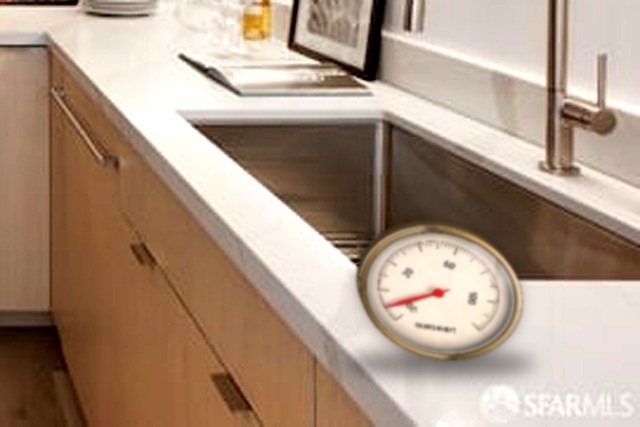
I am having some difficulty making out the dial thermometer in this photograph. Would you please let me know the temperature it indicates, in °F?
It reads -10 °F
